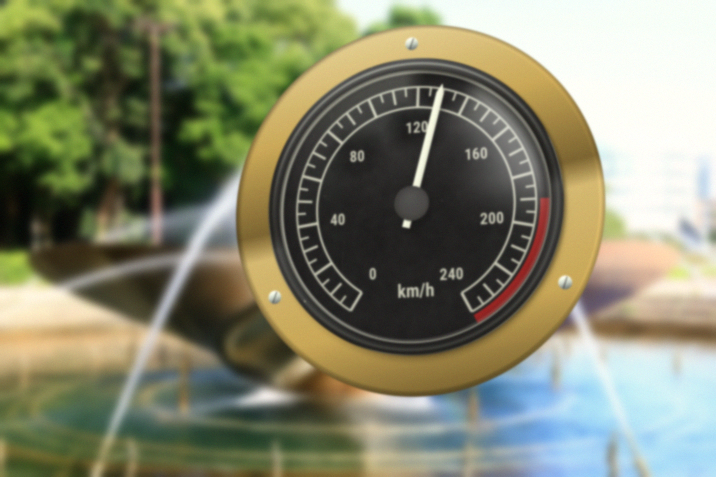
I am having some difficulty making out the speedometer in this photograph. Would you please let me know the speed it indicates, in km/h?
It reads 130 km/h
